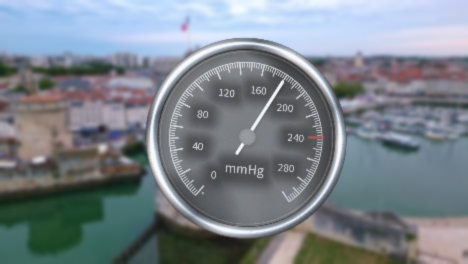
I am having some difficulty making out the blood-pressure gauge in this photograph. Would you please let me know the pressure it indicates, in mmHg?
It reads 180 mmHg
